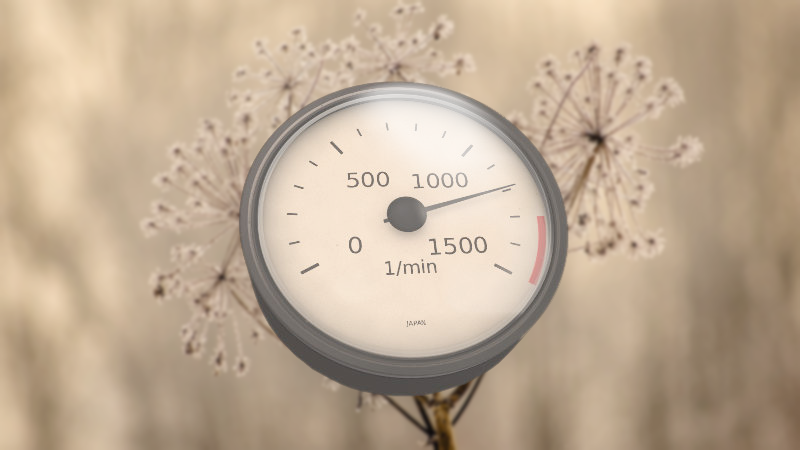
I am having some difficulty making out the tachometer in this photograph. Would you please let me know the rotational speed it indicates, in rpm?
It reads 1200 rpm
